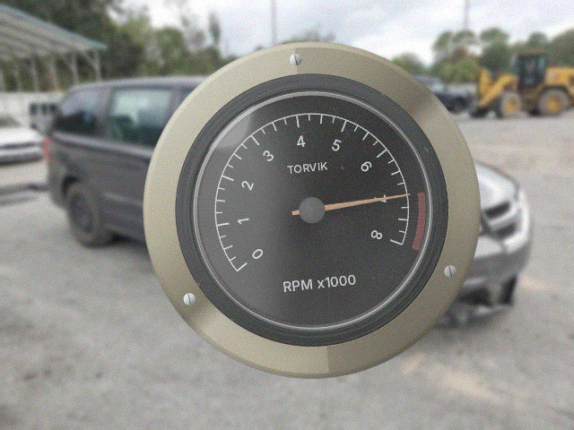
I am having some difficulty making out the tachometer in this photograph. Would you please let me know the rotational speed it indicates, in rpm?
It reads 7000 rpm
